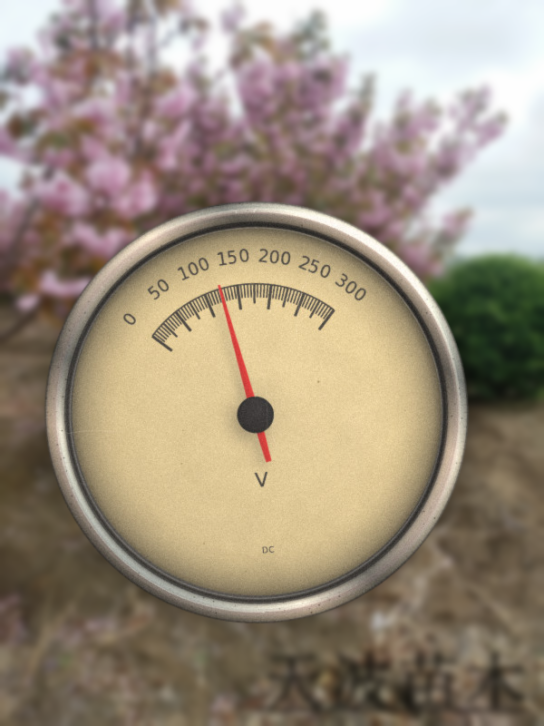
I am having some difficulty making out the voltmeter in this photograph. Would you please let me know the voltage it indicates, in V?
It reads 125 V
